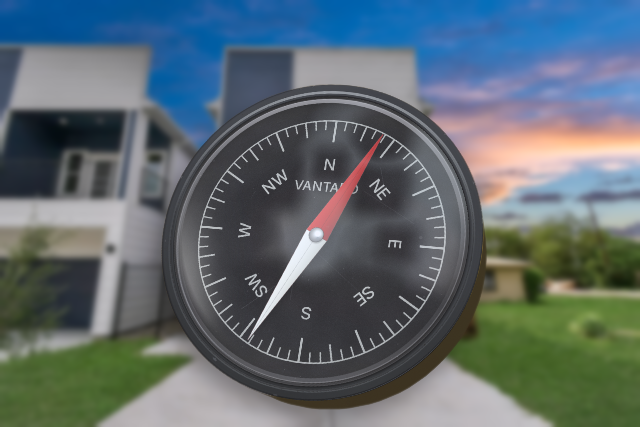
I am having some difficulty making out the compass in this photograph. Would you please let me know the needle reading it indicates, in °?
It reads 25 °
